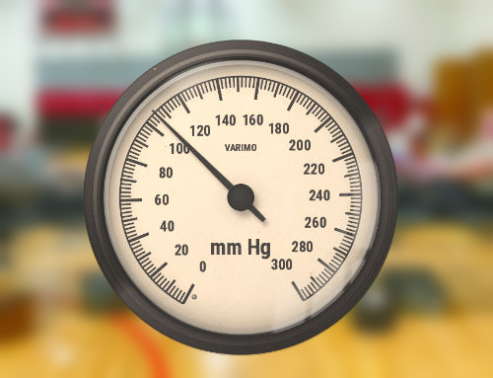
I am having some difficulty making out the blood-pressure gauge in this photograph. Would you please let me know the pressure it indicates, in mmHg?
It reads 106 mmHg
